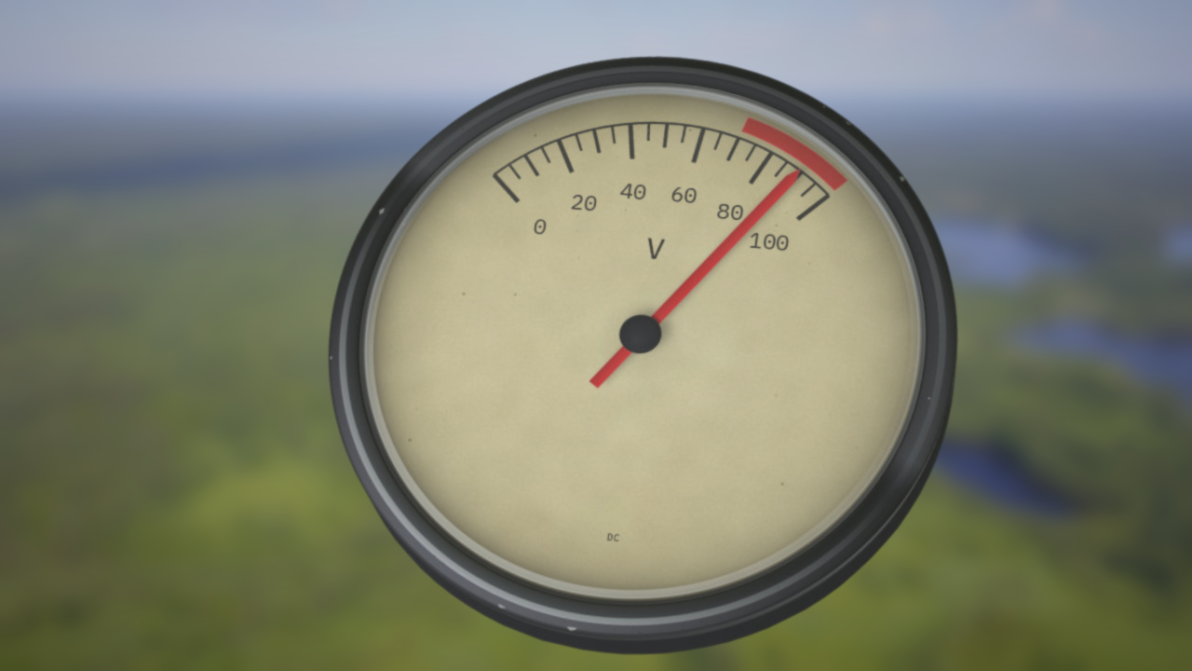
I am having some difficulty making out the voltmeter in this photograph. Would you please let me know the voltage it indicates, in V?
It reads 90 V
